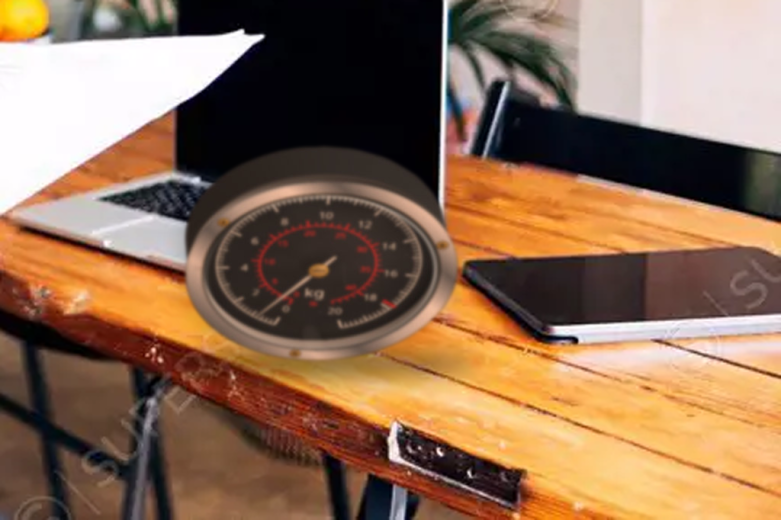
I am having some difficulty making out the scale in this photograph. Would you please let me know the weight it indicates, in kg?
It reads 1 kg
